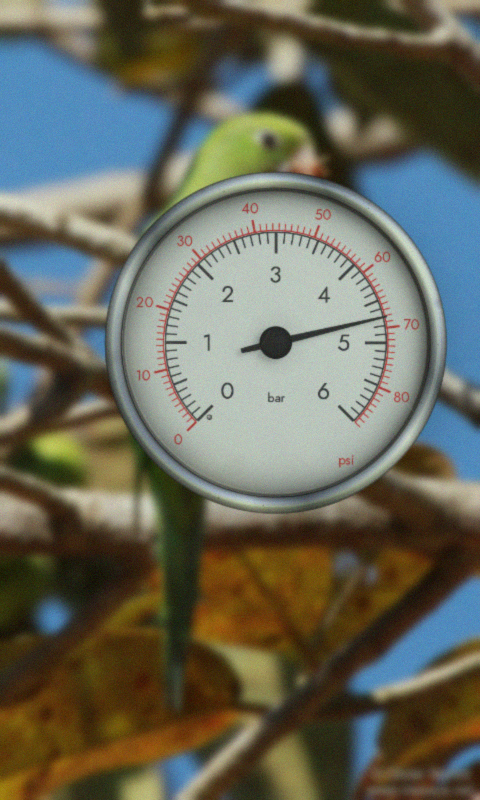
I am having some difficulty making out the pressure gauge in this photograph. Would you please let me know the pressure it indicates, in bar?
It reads 4.7 bar
